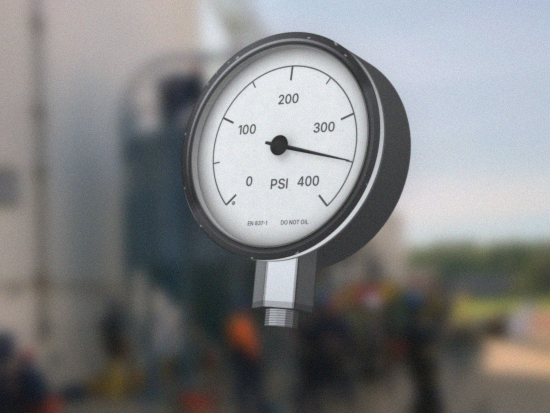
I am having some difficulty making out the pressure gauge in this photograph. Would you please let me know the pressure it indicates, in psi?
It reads 350 psi
